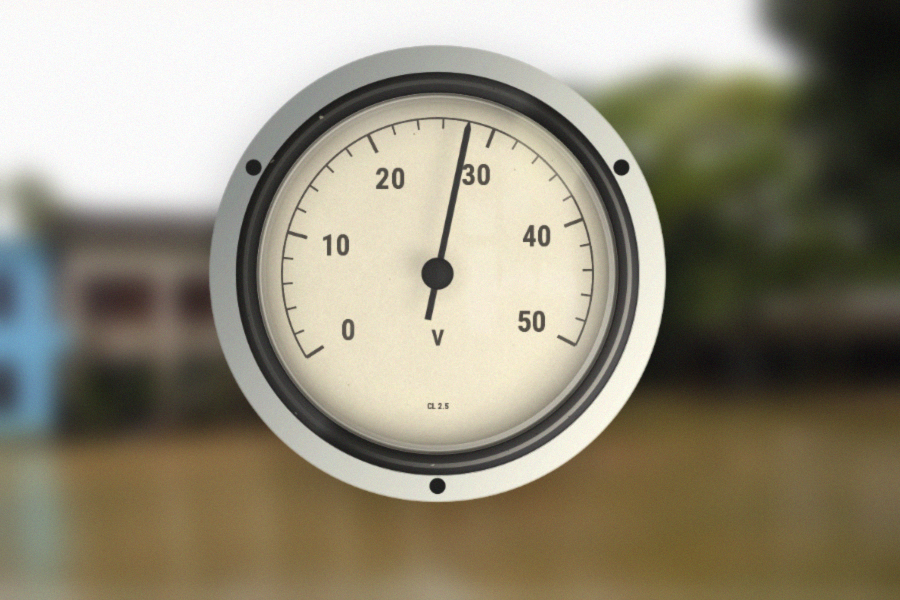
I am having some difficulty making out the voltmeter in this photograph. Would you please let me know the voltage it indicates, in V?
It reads 28 V
